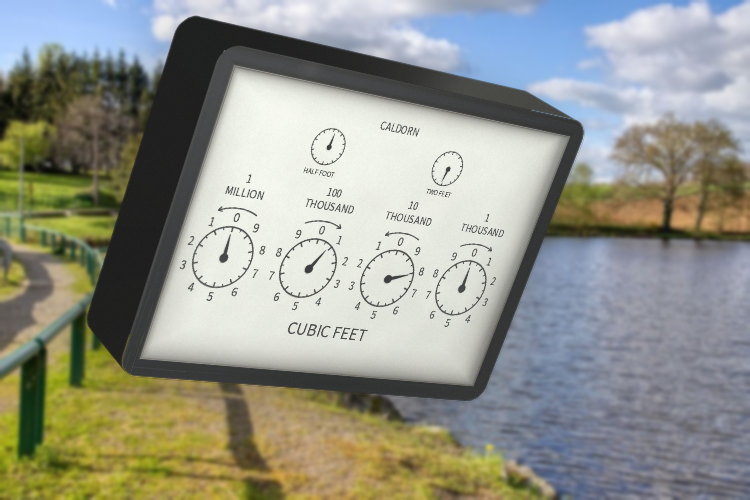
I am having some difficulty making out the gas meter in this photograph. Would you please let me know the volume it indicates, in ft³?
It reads 8000 ft³
